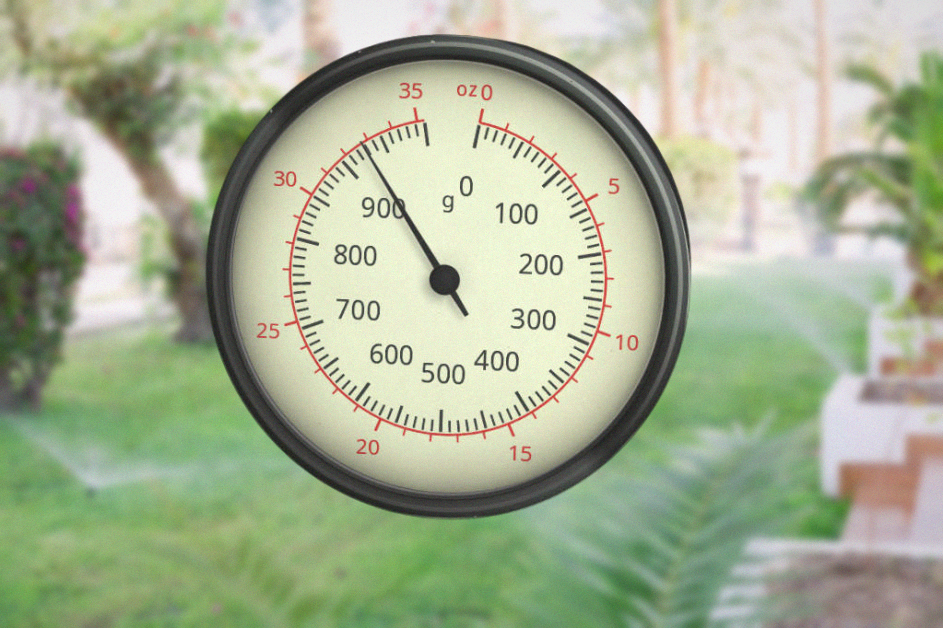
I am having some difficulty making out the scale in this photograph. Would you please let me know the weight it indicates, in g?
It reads 930 g
